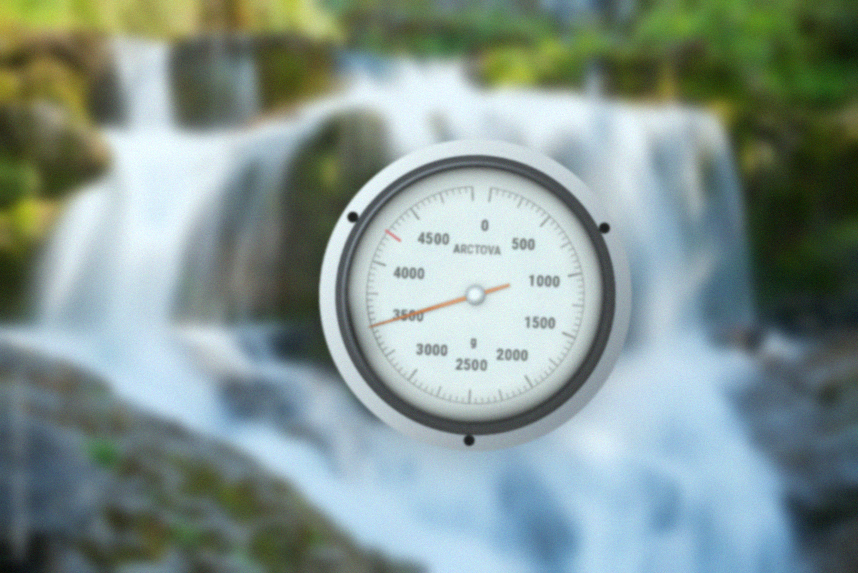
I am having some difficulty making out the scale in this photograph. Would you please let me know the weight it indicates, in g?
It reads 3500 g
